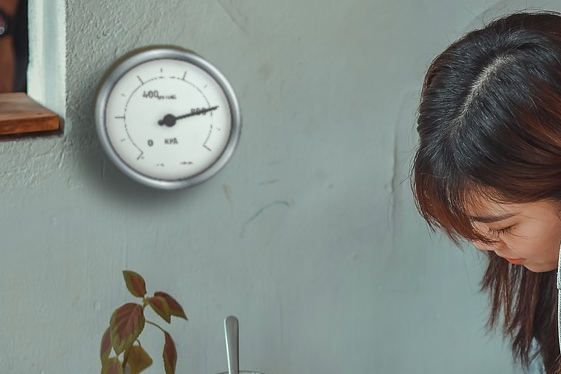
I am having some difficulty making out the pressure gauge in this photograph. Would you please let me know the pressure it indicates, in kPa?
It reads 800 kPa
